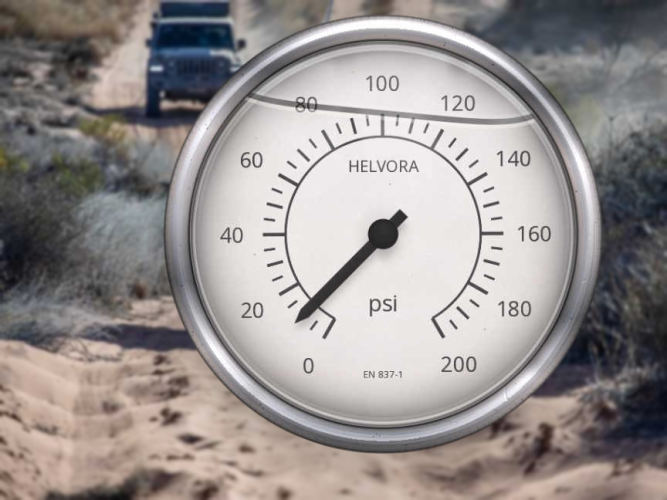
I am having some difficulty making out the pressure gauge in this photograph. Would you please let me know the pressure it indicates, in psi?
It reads 10 psi
